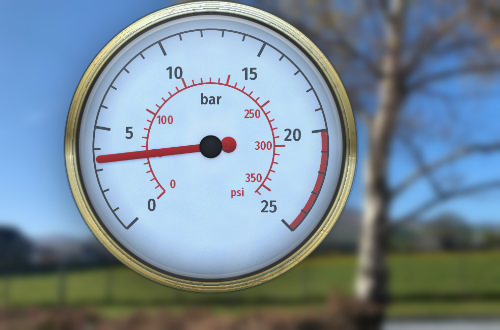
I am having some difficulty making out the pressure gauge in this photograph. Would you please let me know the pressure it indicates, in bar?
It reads 3.5 bar
